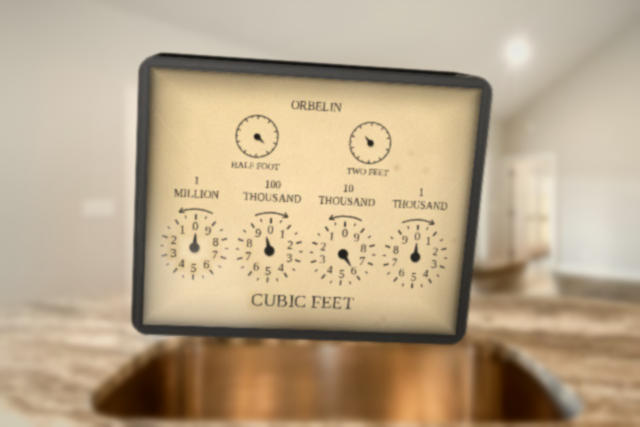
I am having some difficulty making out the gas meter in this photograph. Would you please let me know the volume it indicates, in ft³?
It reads 996000 ft³
